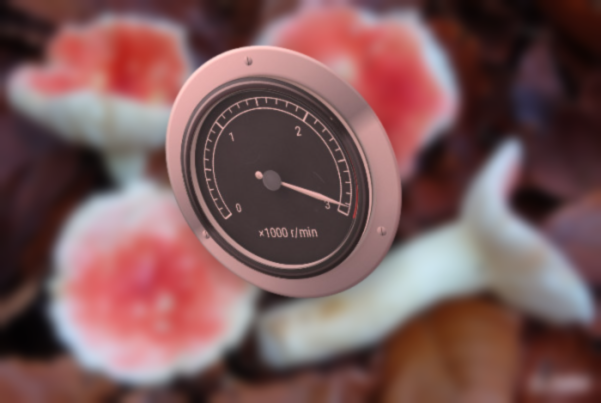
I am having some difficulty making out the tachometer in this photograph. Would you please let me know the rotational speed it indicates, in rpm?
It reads 2900 rpm
